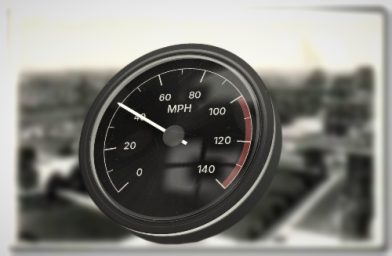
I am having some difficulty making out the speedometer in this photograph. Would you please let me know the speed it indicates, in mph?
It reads 40 mph
